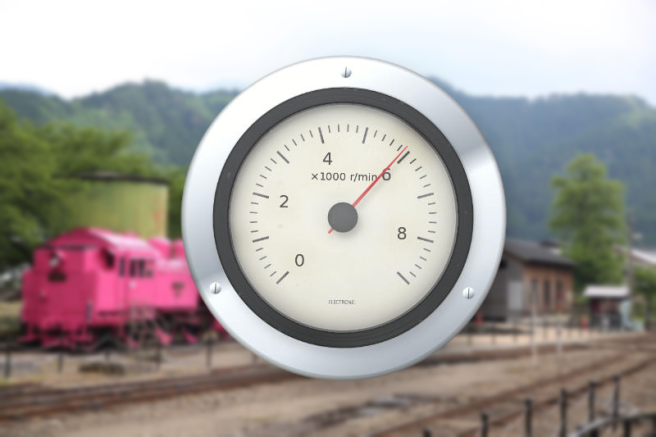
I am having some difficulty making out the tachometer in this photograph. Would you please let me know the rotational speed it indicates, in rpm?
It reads 5900 rpm
